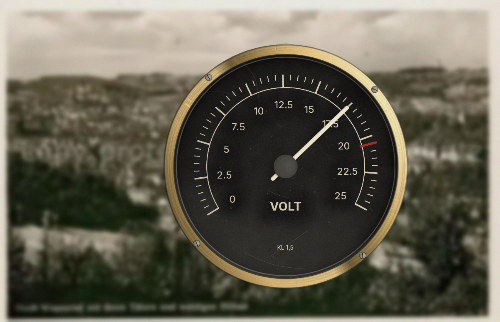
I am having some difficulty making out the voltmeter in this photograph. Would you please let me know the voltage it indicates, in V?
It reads 17.5 V
